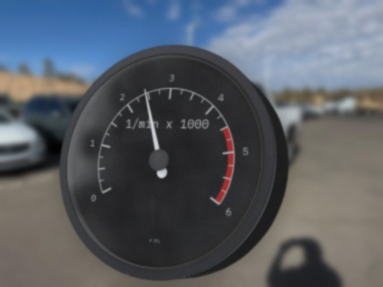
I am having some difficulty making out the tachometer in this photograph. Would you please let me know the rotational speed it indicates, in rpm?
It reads 2500 rpm
